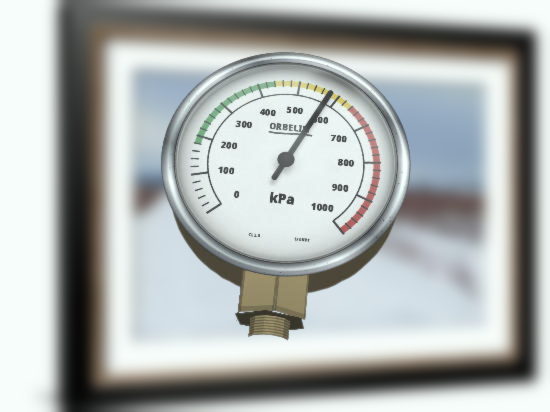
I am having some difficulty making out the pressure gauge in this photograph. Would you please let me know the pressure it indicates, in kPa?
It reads 580 kPa
